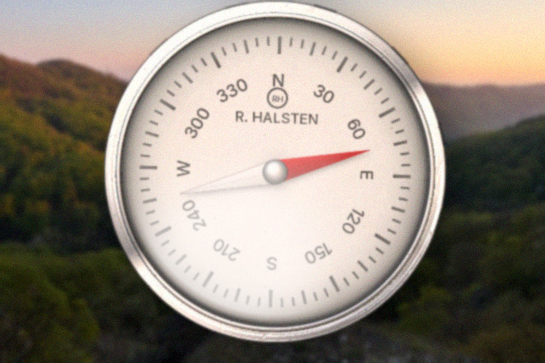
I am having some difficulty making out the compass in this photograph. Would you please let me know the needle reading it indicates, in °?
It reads 75 °
